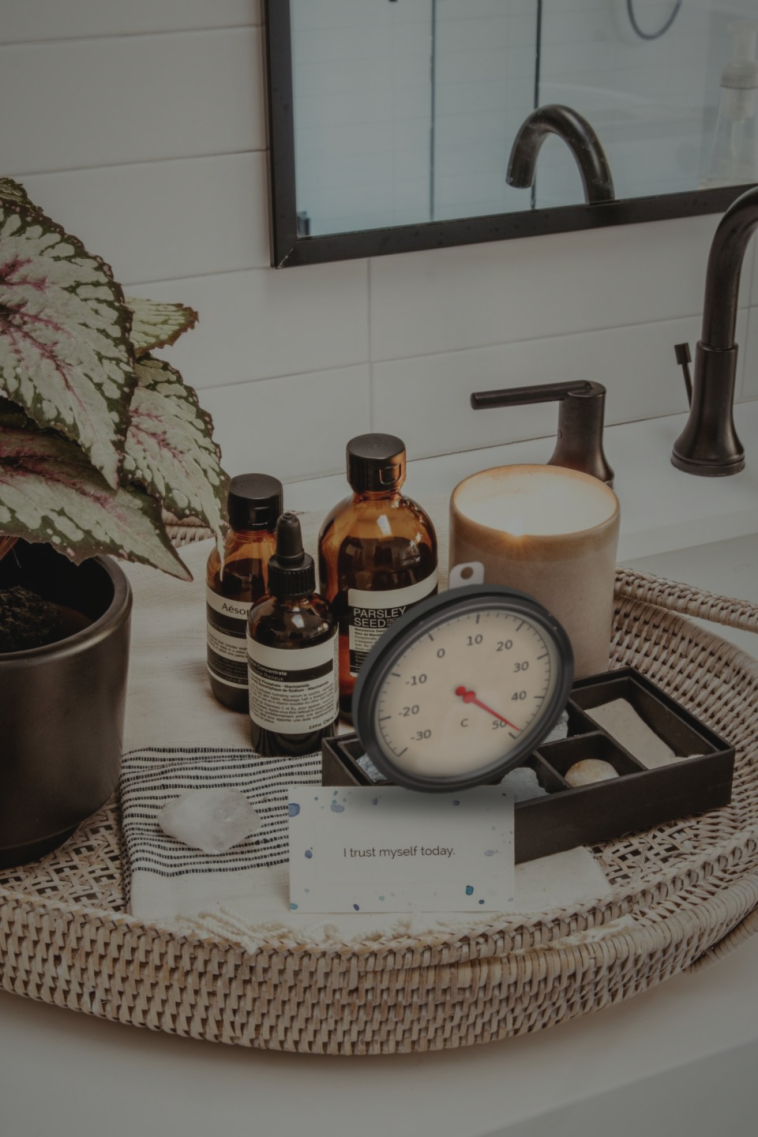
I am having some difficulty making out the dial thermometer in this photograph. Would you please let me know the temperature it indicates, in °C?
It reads 48 °C
